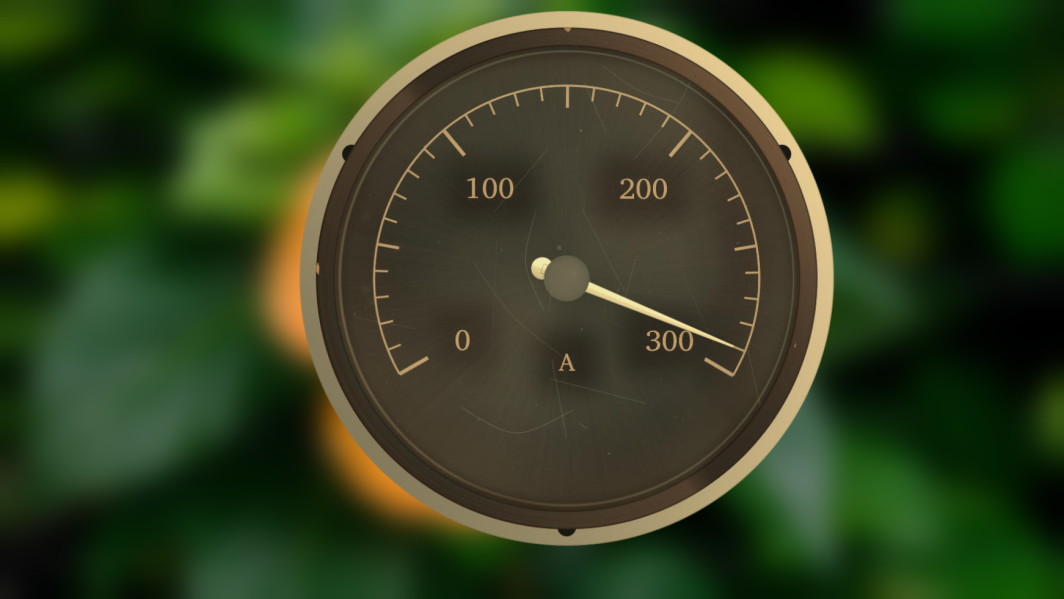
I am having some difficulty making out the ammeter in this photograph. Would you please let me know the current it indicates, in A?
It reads 290 A
